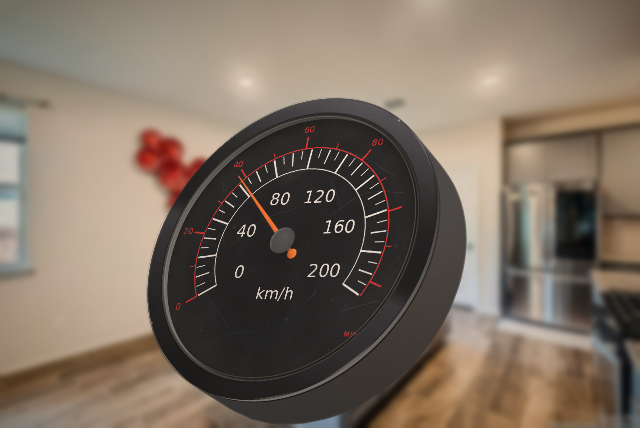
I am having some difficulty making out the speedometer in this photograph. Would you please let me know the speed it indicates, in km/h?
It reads 62.5 km/h
